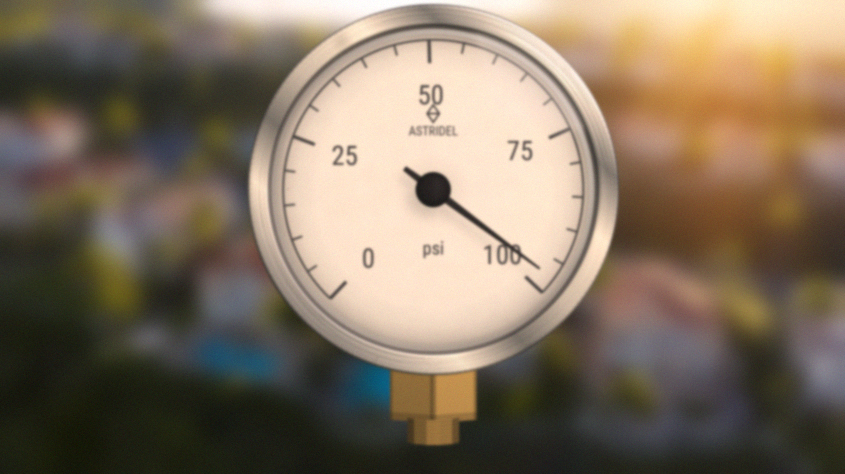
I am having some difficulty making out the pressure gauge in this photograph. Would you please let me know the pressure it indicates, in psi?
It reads 97.5 psi
